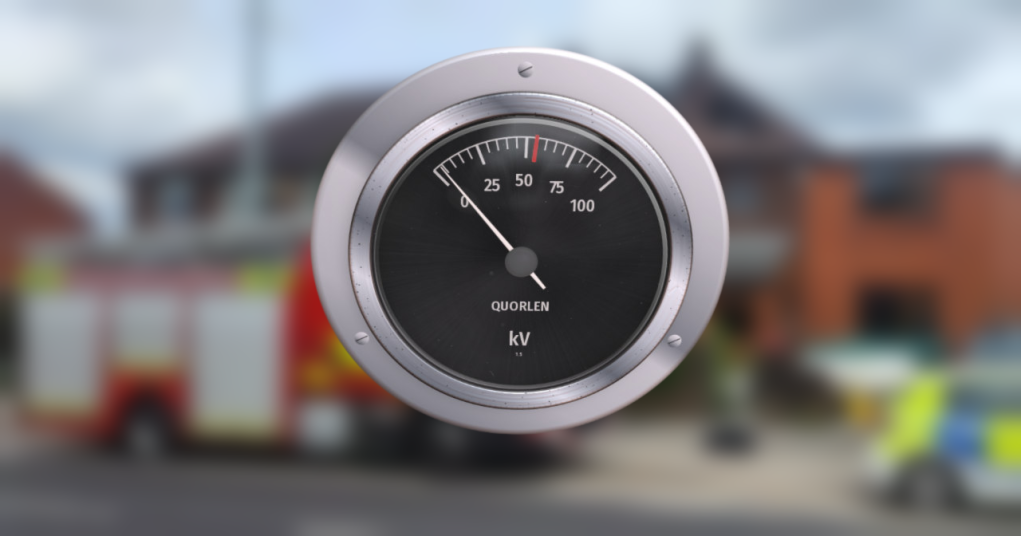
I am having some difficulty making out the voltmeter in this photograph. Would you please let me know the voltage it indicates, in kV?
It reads 5 kV
